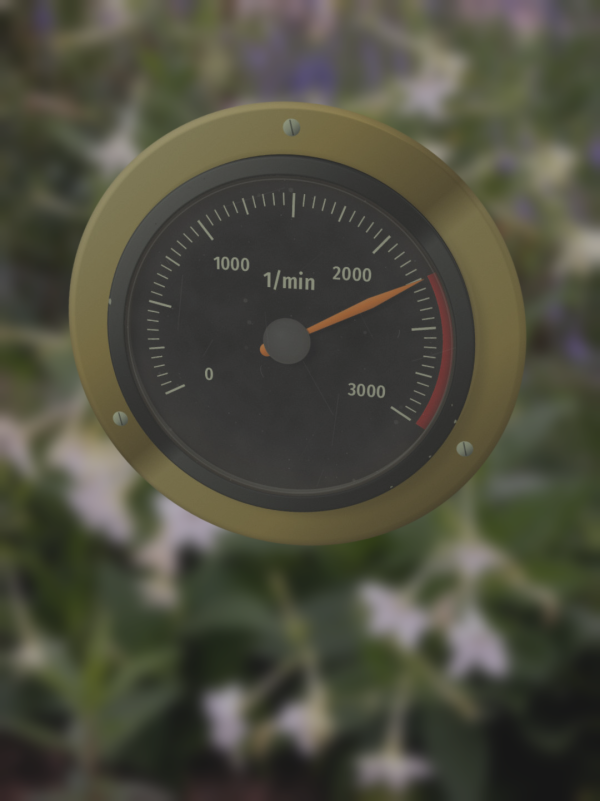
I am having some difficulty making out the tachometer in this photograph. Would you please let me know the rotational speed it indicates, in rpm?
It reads 2250 rpm
